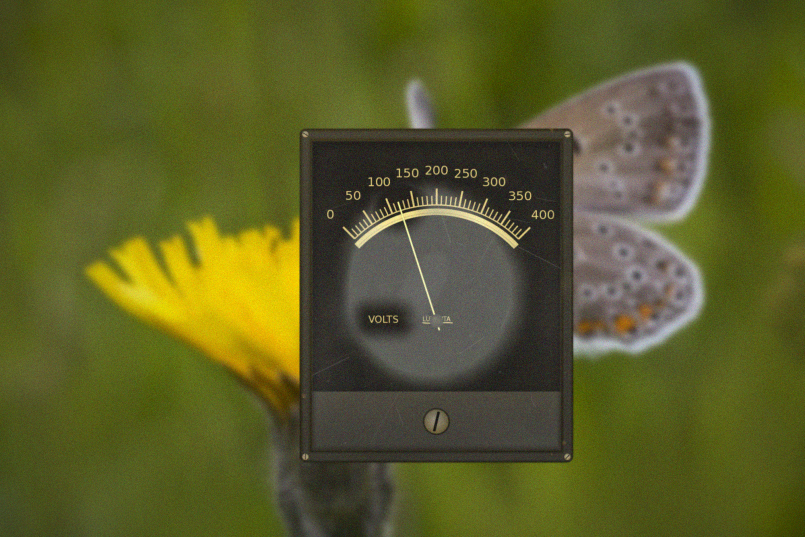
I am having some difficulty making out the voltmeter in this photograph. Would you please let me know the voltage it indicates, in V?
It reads 120 V
